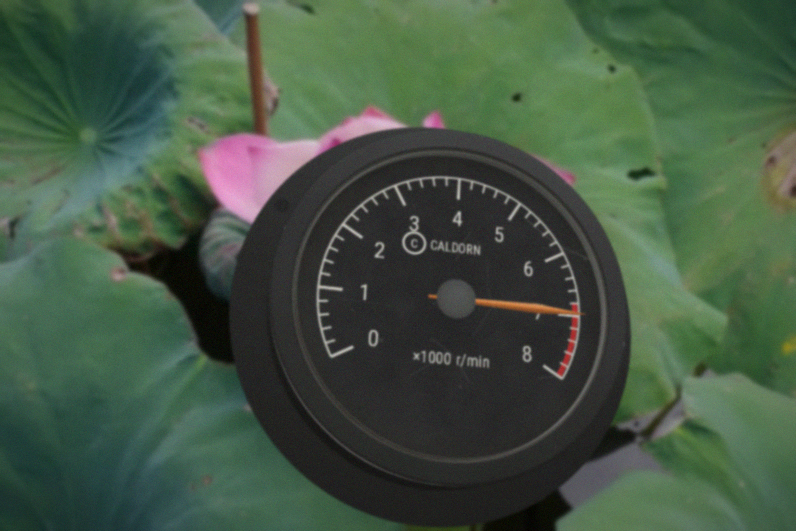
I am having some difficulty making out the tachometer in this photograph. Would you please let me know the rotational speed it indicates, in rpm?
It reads 7000 rpm
